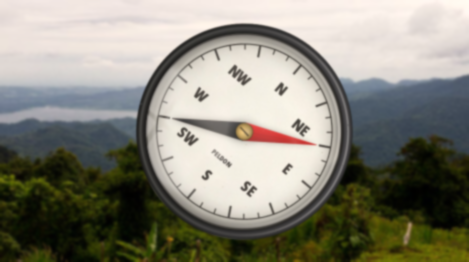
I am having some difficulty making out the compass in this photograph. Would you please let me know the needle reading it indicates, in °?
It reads 60 °
